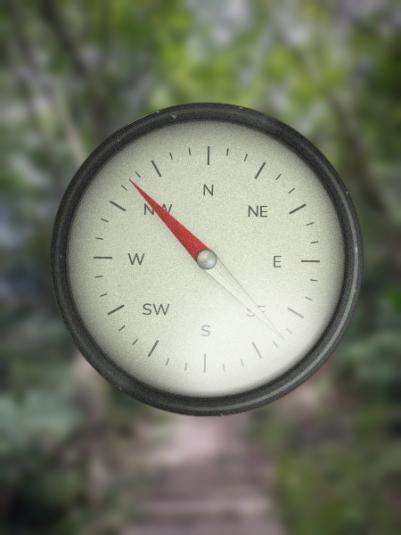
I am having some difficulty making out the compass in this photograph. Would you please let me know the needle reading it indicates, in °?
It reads 315 °
